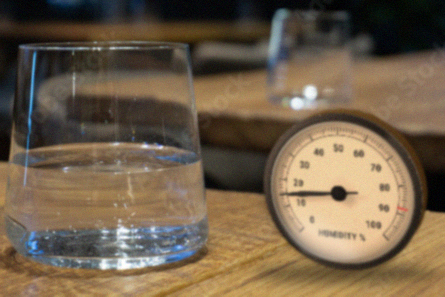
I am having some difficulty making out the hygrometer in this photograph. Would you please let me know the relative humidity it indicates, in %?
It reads 15 %
